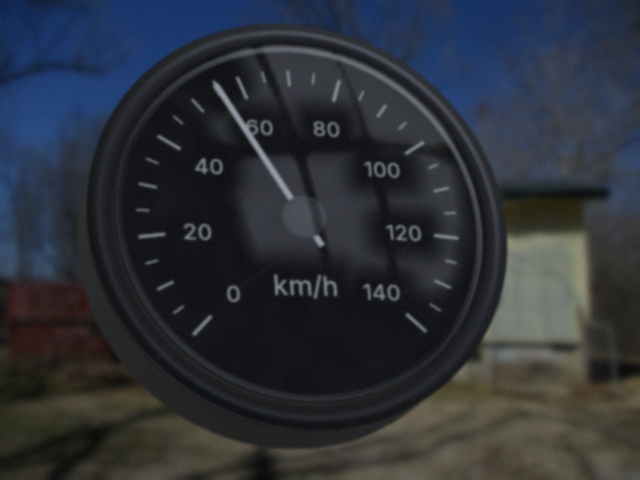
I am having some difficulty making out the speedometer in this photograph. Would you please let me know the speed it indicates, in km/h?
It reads 55 km/h
